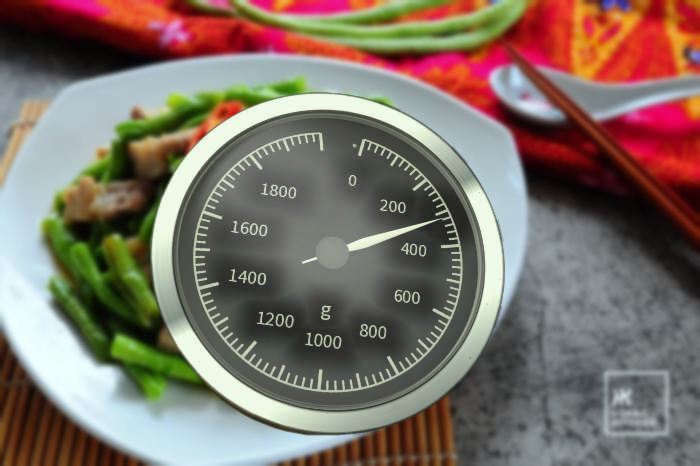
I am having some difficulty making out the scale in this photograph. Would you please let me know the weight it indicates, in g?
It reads 320 g
